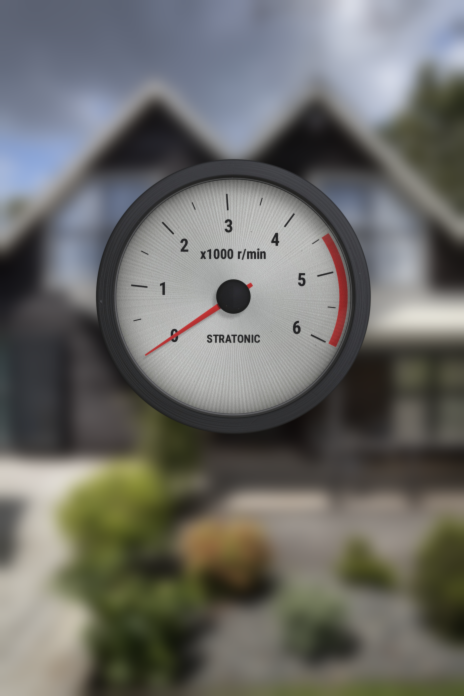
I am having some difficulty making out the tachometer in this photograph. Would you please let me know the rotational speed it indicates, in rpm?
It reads 0 rpm
